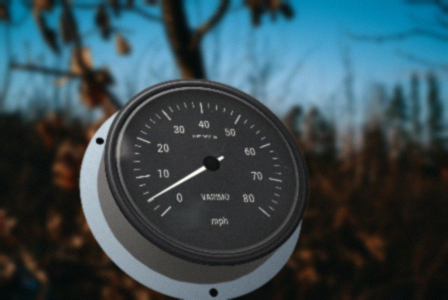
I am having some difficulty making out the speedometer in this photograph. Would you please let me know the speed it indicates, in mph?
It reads 4 mph
